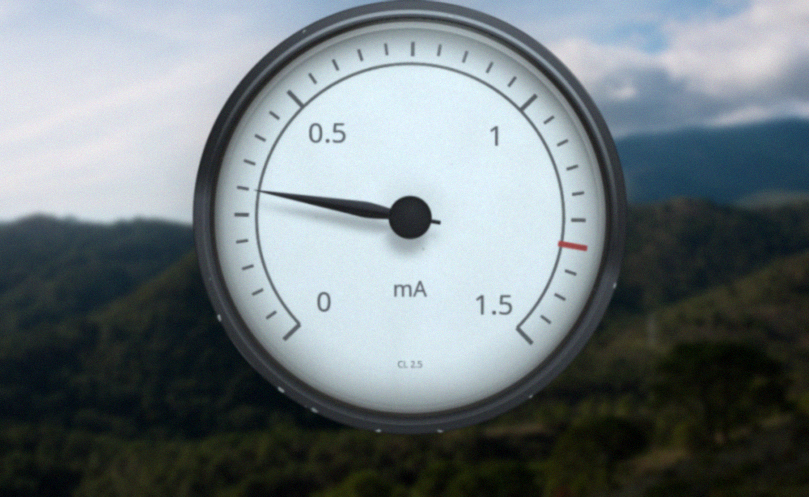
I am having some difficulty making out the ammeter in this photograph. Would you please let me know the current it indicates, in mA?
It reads 0.3 mA
